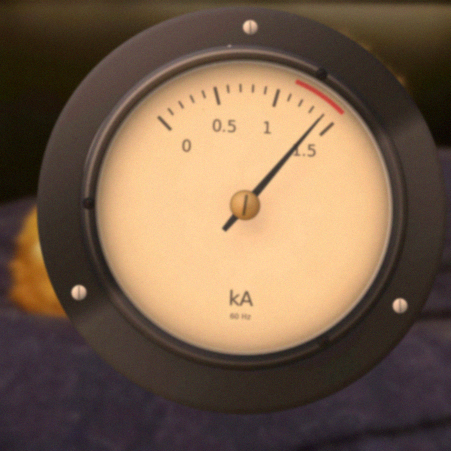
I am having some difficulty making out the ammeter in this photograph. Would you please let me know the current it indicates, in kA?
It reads 1.4 kA
